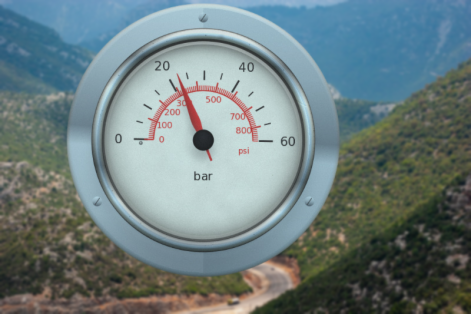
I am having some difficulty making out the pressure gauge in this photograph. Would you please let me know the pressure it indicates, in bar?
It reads 22.5 bar
